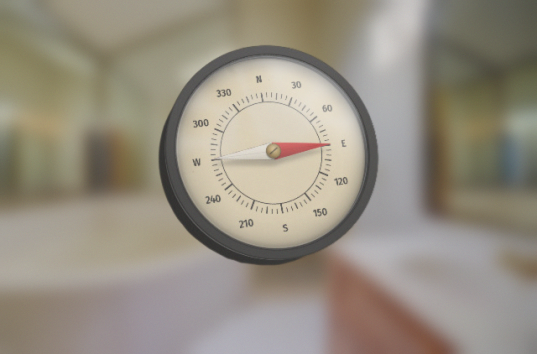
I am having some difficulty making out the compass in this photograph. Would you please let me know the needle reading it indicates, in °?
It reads 90 °
